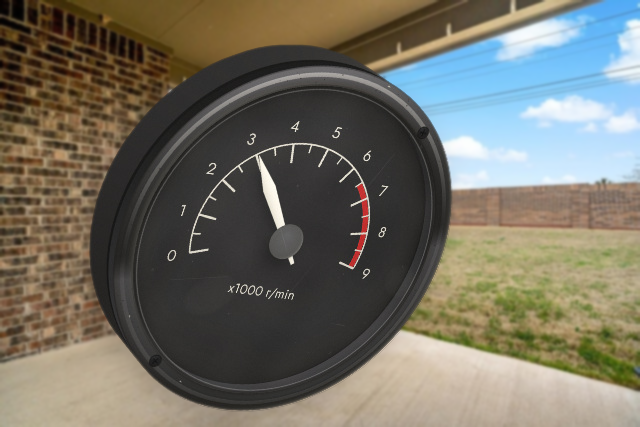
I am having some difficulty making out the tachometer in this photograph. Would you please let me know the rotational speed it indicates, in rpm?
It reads 3000 rpm
